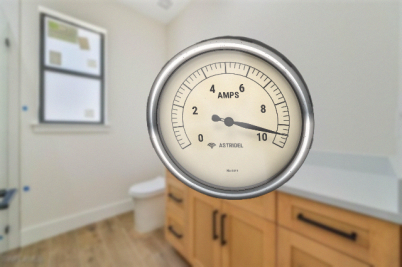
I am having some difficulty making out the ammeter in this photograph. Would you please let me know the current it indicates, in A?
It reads 9.4 A
